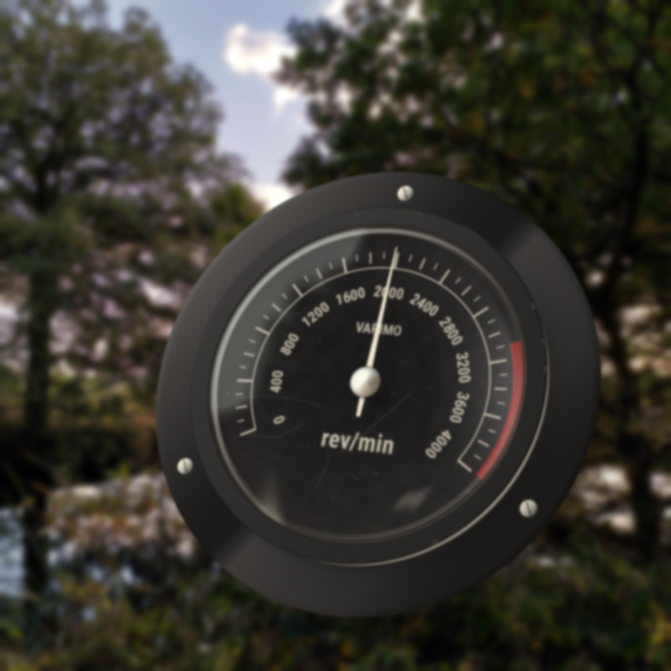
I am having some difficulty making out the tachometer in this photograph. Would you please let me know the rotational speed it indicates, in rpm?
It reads 2000 rpm
